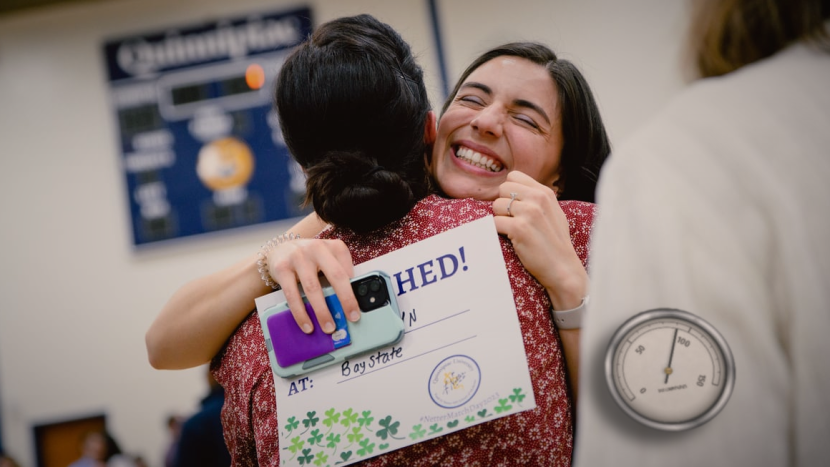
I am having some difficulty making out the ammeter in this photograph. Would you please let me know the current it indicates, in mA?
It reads 90 mA
